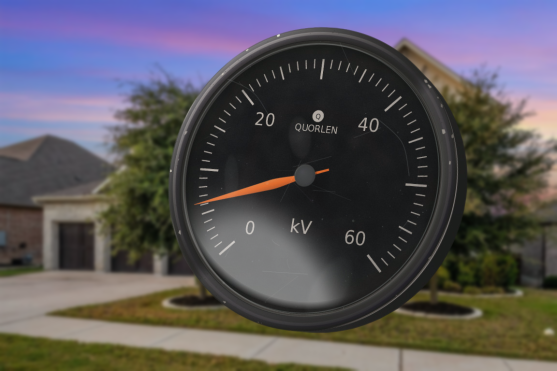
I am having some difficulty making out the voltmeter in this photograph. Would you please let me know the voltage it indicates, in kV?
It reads 6 kV
